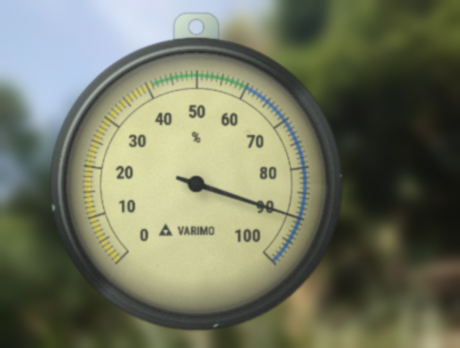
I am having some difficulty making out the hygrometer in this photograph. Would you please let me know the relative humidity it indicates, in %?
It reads 90 %
